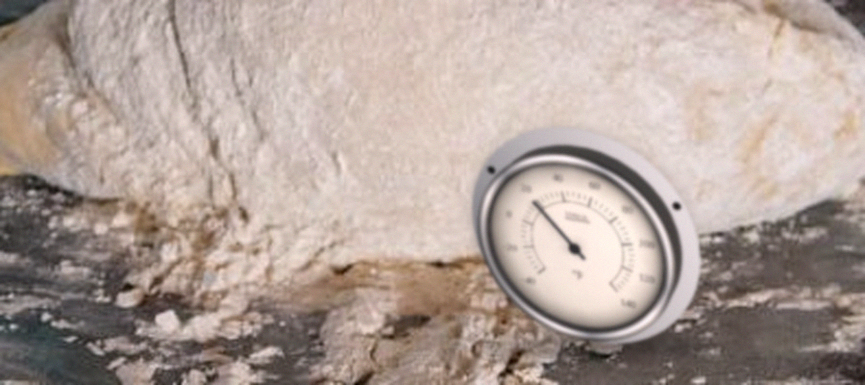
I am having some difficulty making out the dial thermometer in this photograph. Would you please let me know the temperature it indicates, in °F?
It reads 20 °F
